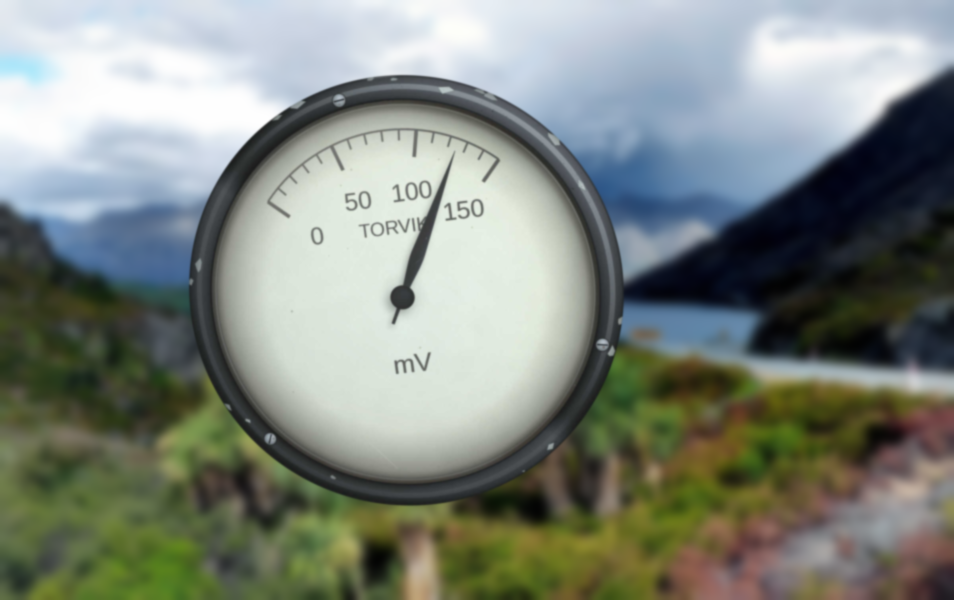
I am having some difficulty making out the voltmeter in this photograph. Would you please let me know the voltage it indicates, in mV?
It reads 125 mV
